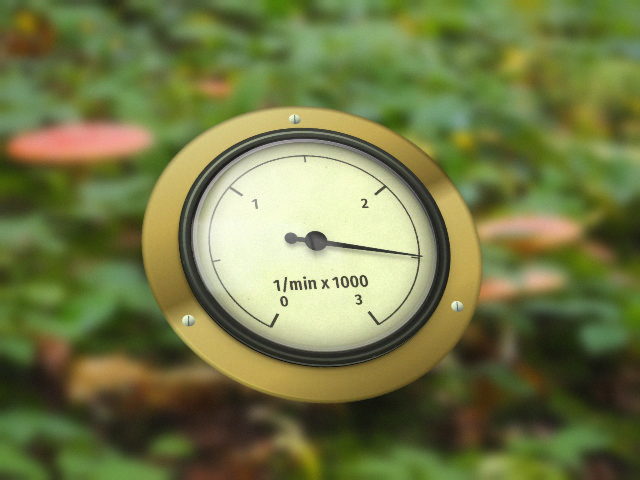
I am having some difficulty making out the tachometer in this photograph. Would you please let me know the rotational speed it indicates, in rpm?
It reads 2500 rpm
